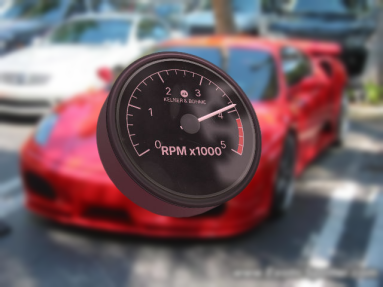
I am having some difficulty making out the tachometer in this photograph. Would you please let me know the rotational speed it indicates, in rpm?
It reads 3900 rpm
